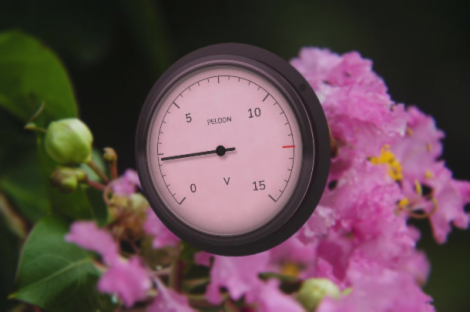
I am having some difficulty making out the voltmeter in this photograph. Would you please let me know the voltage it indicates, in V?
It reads 2.25 V
